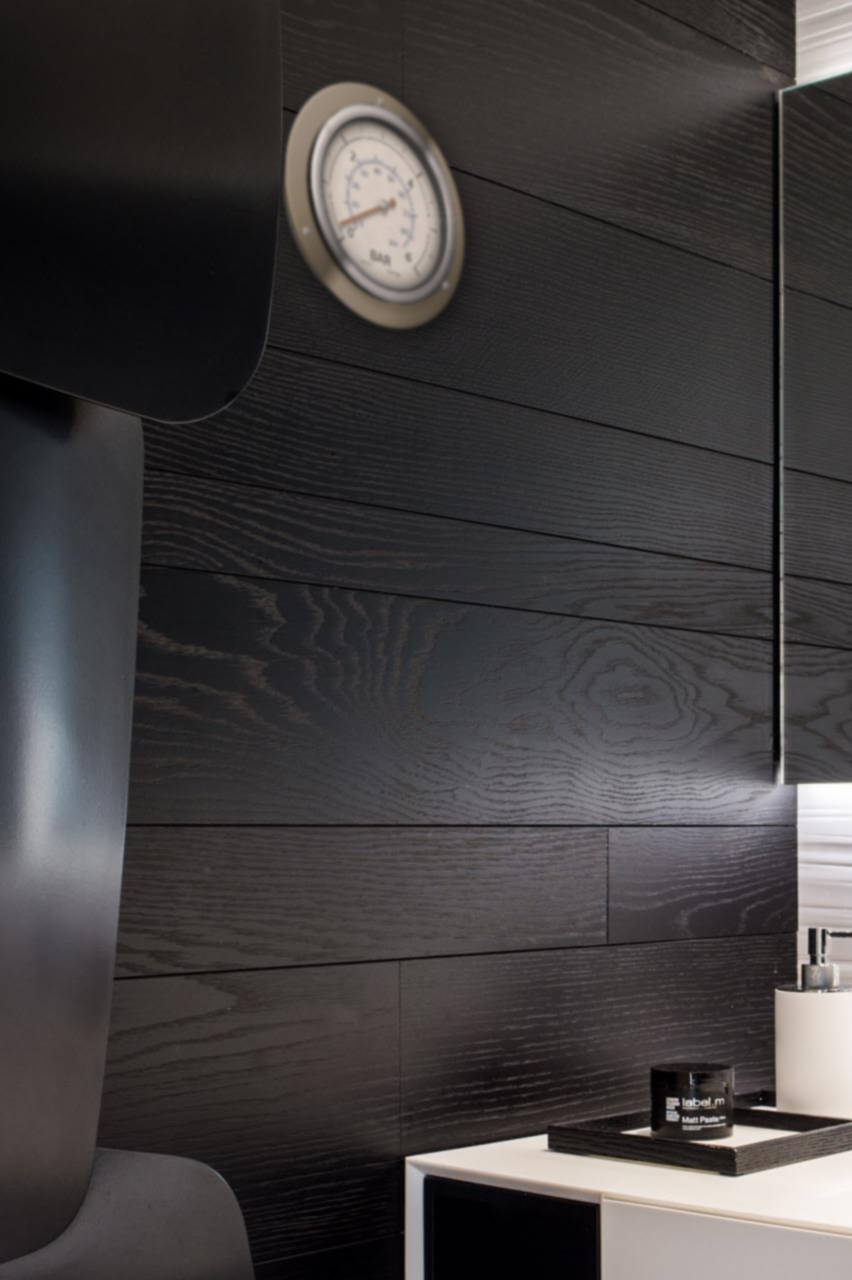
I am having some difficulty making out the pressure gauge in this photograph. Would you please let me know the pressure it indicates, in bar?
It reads 0.25 bar
